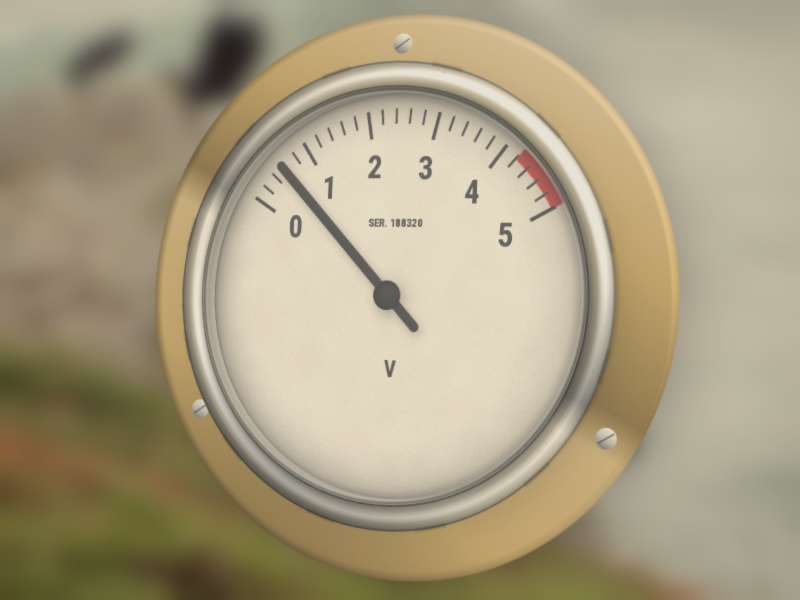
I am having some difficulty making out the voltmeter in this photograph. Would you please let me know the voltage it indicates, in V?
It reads 0.6 V
